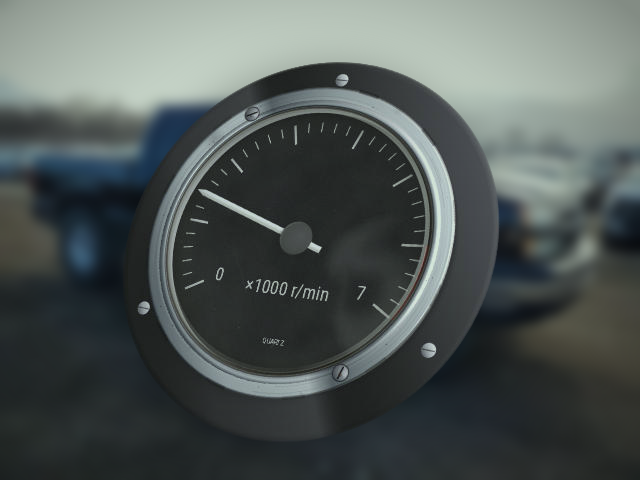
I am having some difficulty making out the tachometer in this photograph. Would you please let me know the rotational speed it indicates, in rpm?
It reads 1400 rpm
